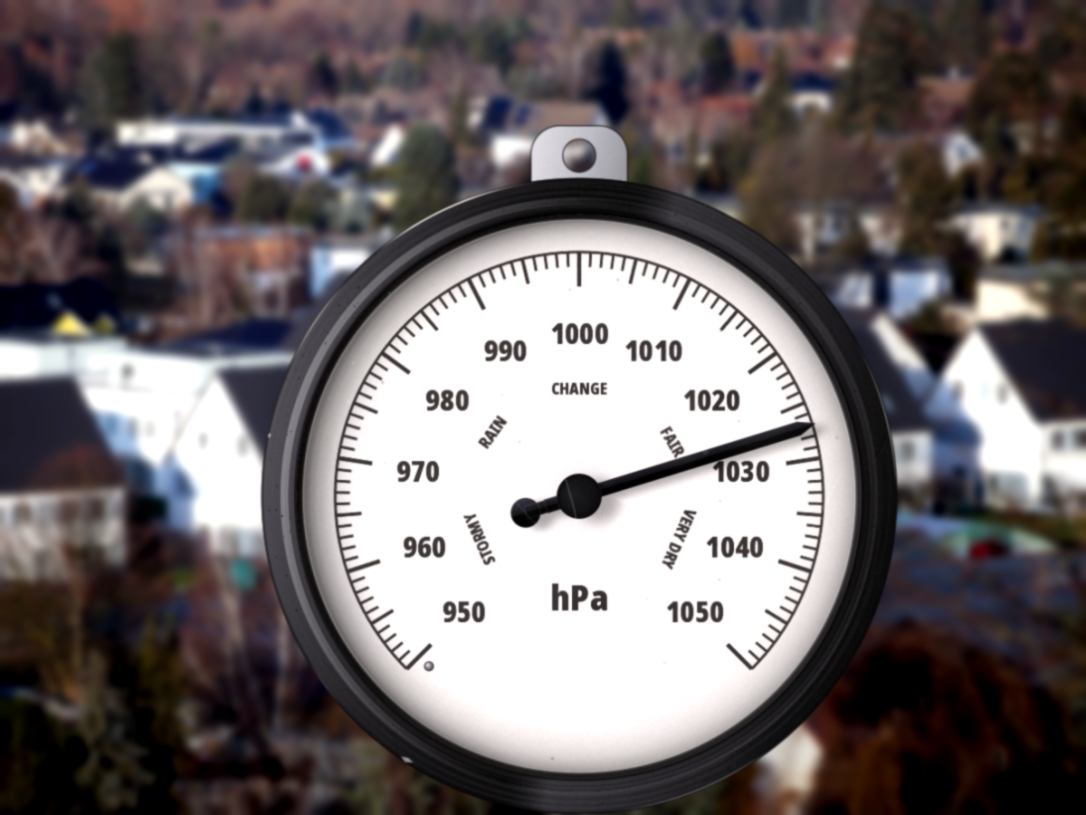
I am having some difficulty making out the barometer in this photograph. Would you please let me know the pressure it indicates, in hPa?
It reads 1027 hPa
